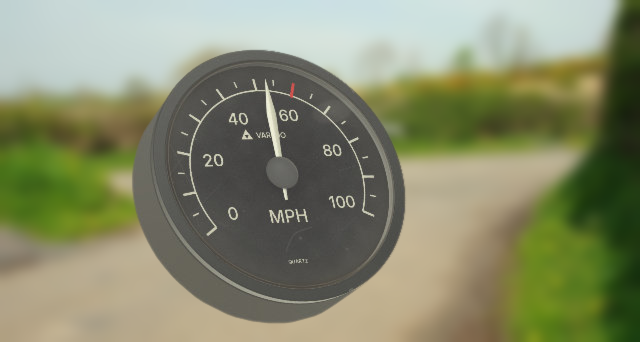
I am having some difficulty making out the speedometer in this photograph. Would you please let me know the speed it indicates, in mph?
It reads 52.5 mph
